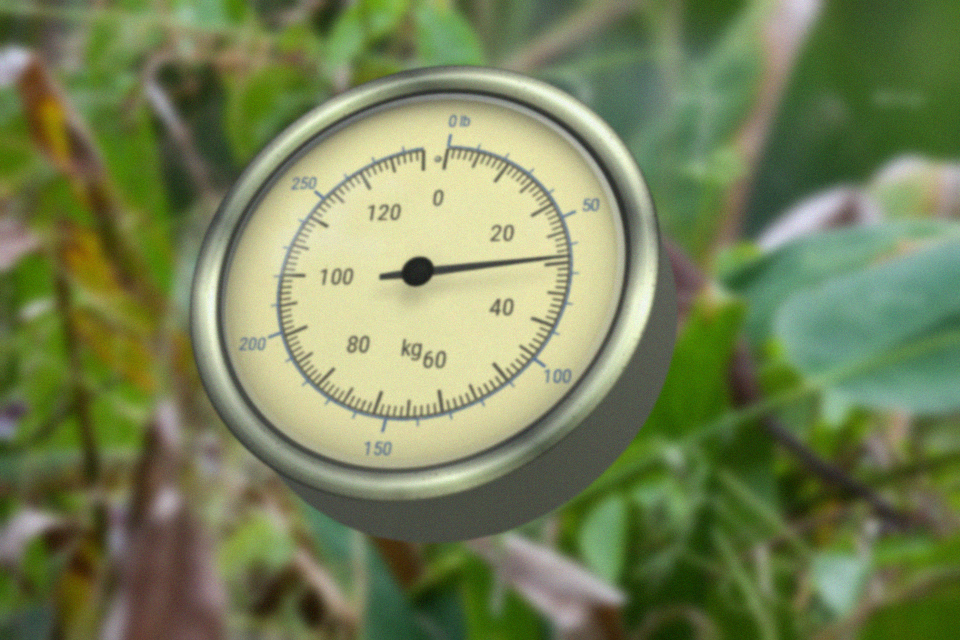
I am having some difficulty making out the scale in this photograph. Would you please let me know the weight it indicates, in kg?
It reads 30 kg
